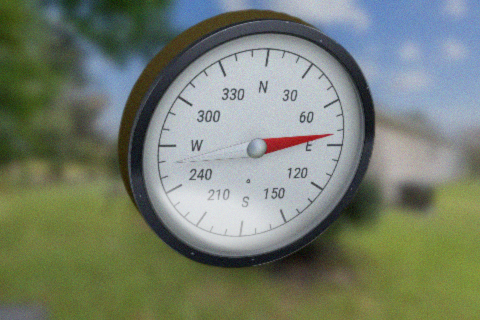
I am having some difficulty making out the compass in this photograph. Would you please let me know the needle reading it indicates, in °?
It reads 80 °
